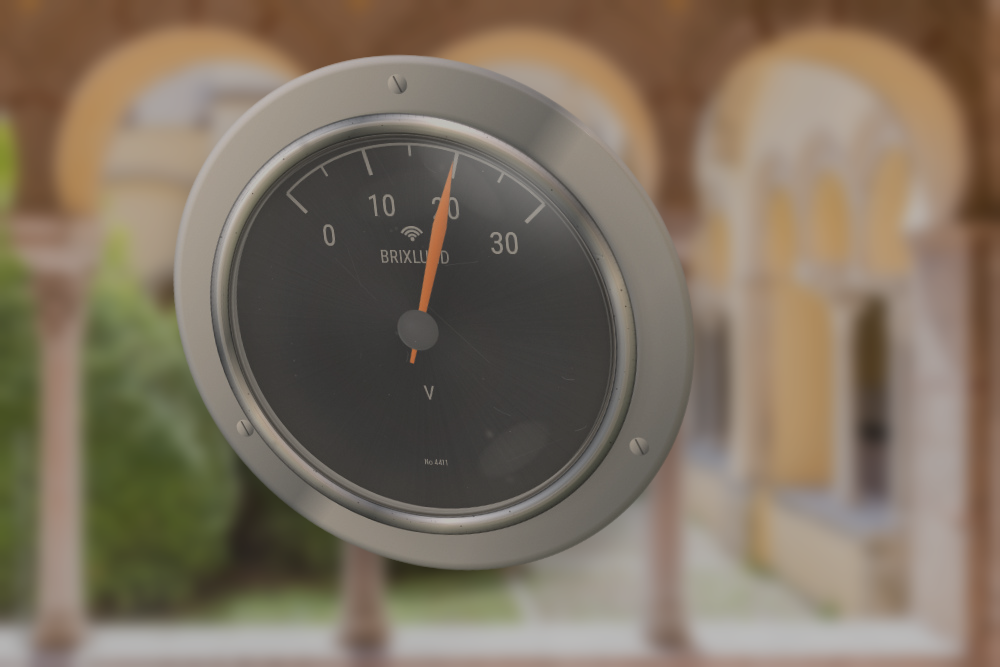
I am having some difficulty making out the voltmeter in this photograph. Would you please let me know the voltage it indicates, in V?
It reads 20 V
